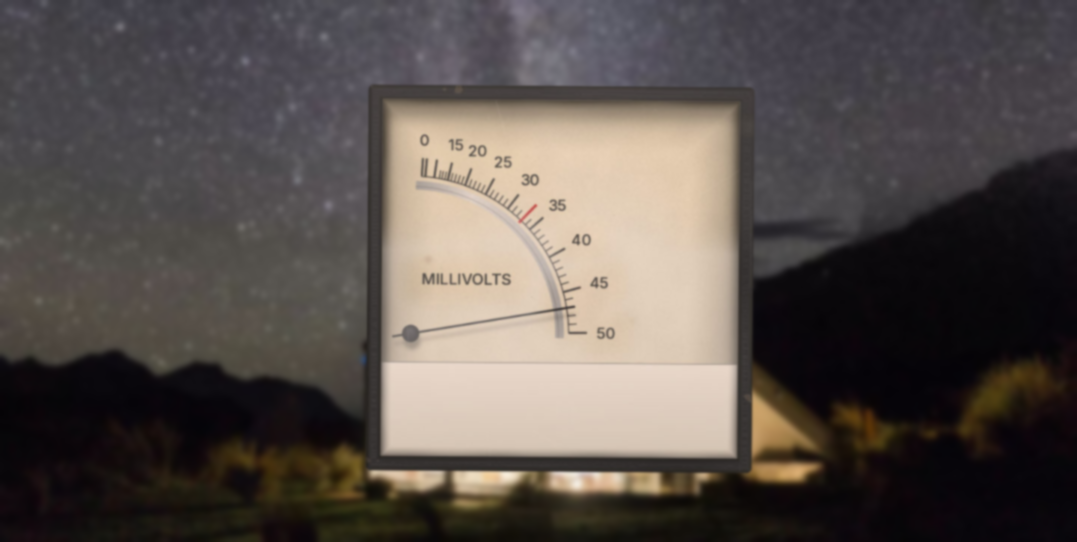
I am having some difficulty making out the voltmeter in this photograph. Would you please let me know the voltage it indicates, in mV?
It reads 47 mV
